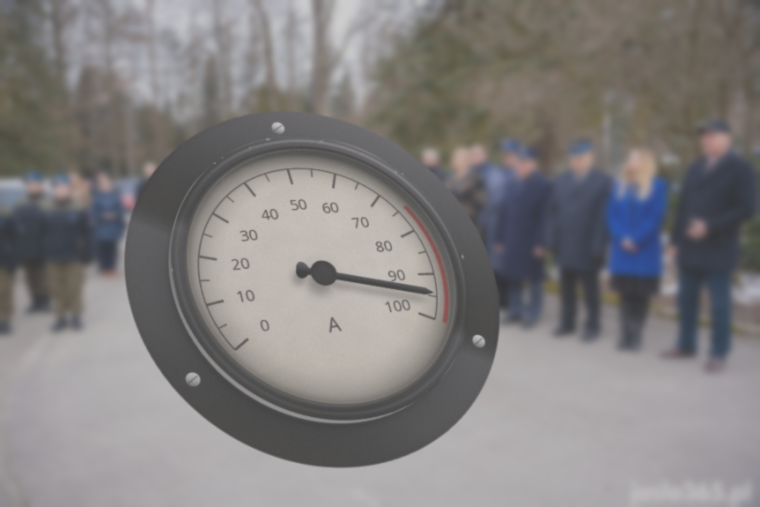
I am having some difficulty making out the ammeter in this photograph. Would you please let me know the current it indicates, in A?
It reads 95 A
